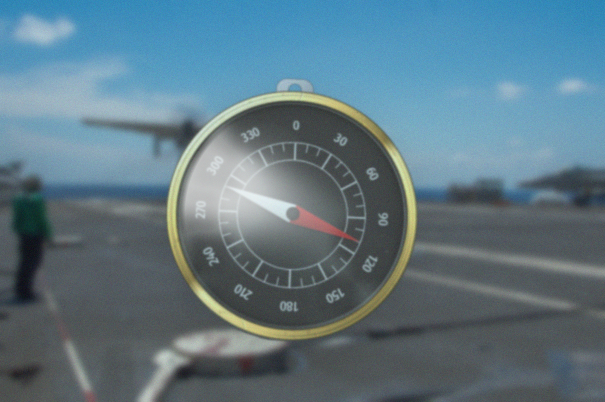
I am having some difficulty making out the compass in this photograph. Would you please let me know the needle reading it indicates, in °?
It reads 110 °
